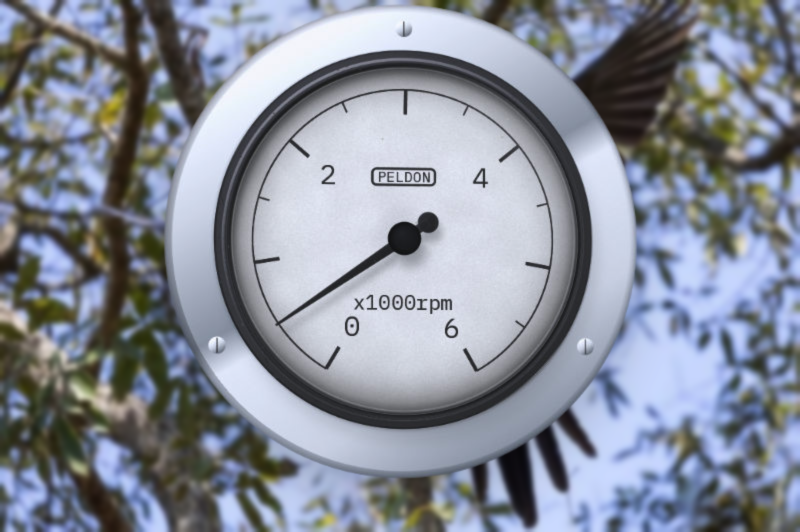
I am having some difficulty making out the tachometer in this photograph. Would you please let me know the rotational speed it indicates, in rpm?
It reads 500 rpm
